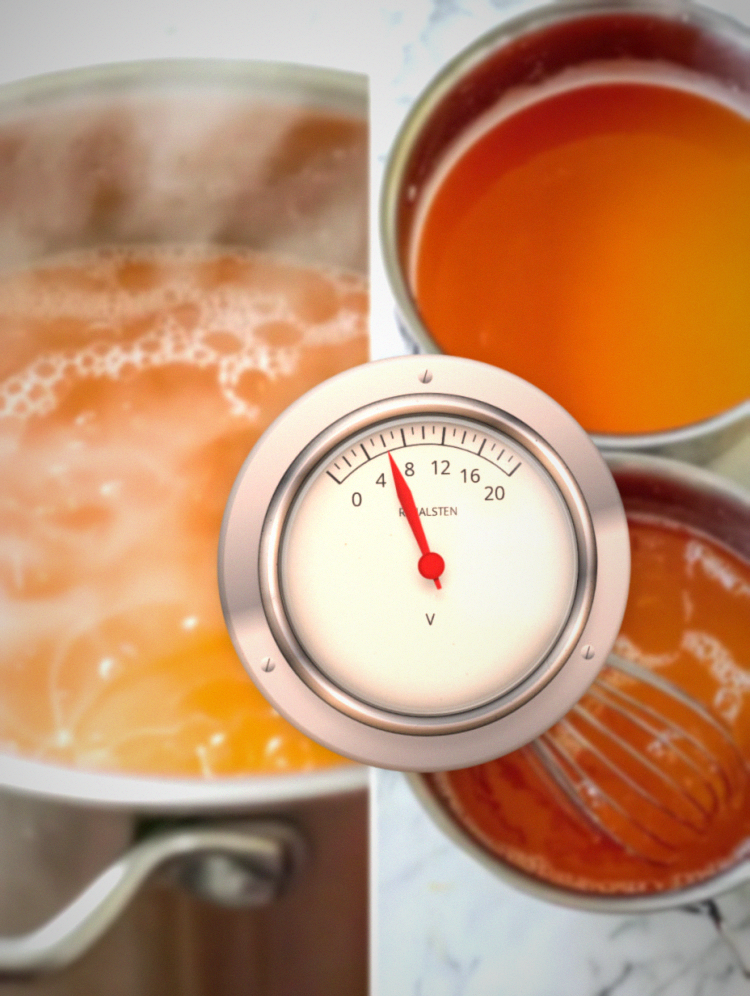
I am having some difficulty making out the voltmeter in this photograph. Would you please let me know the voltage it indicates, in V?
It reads 6 V
